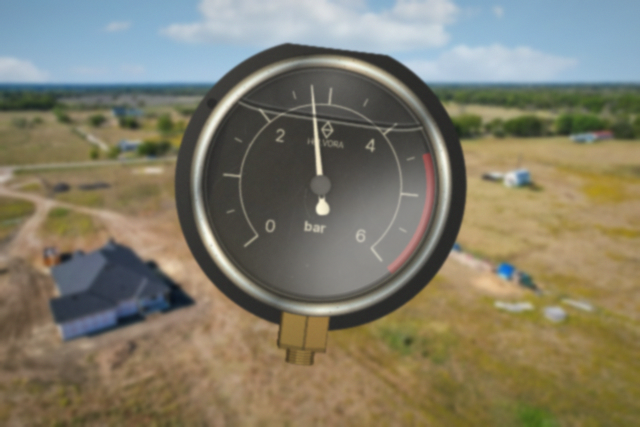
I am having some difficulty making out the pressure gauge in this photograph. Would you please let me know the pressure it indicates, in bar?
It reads 2.75 bar
